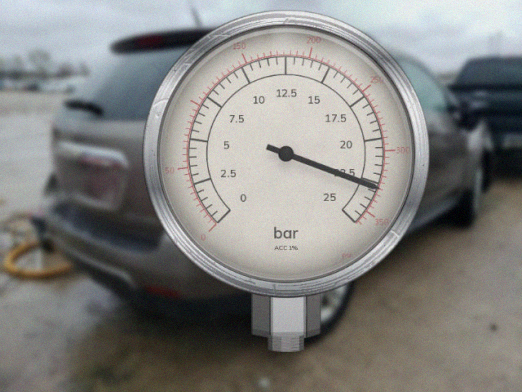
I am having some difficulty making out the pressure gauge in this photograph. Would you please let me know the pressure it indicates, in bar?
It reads 22.75 bar
